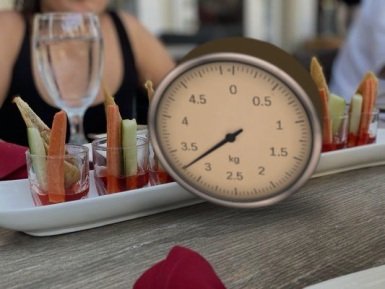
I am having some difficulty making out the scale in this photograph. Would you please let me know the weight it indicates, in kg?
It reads 3.25 kg
